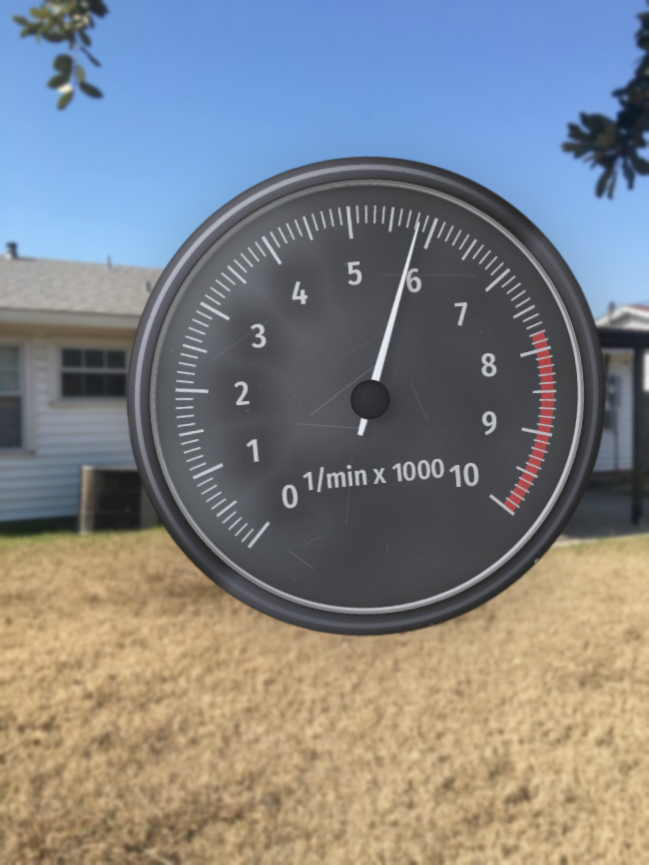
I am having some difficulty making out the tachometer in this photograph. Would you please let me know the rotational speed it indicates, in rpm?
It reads 5800 rpm
